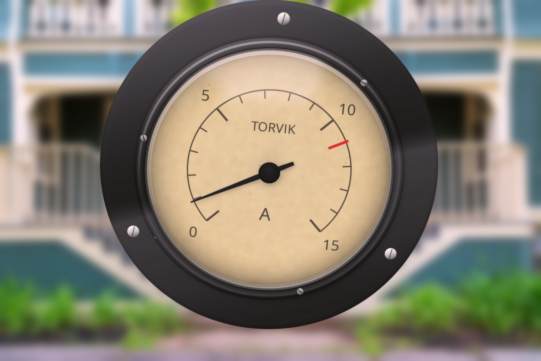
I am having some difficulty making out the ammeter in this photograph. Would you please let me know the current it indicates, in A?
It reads 1 A
